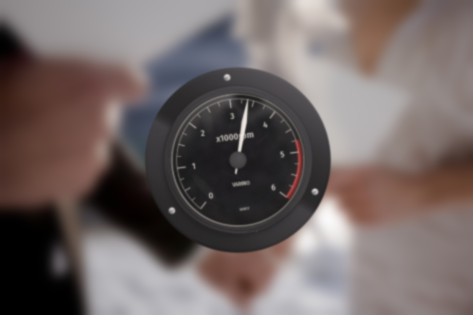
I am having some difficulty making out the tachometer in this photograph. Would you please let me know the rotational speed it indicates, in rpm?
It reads 3375 rpm
